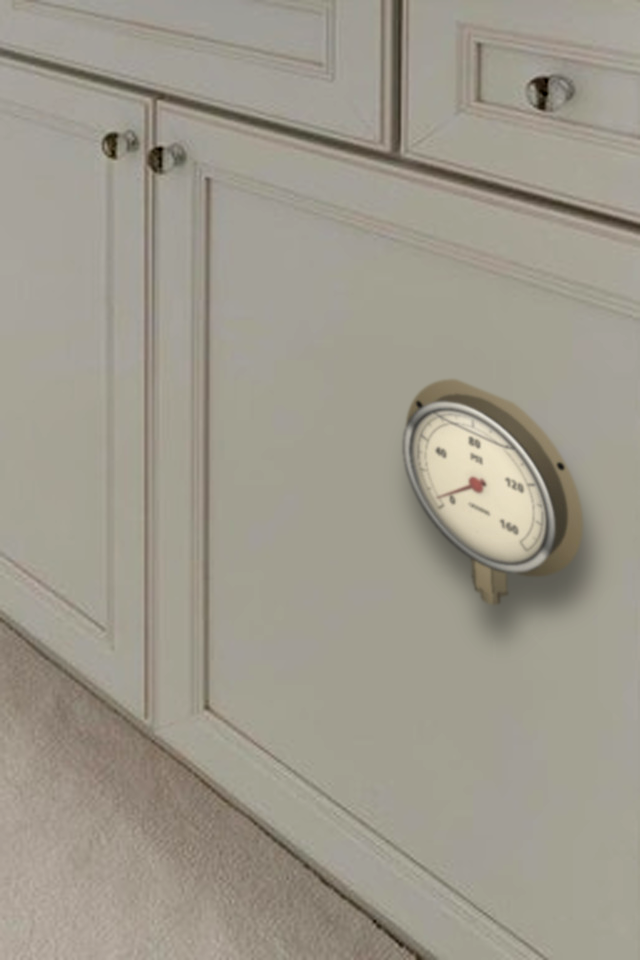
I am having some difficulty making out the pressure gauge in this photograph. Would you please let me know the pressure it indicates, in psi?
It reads 5 psi
